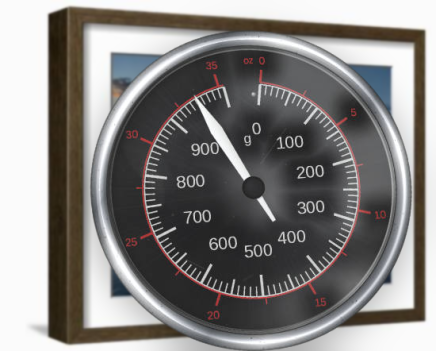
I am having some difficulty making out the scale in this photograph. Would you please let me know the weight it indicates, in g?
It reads 950 g
